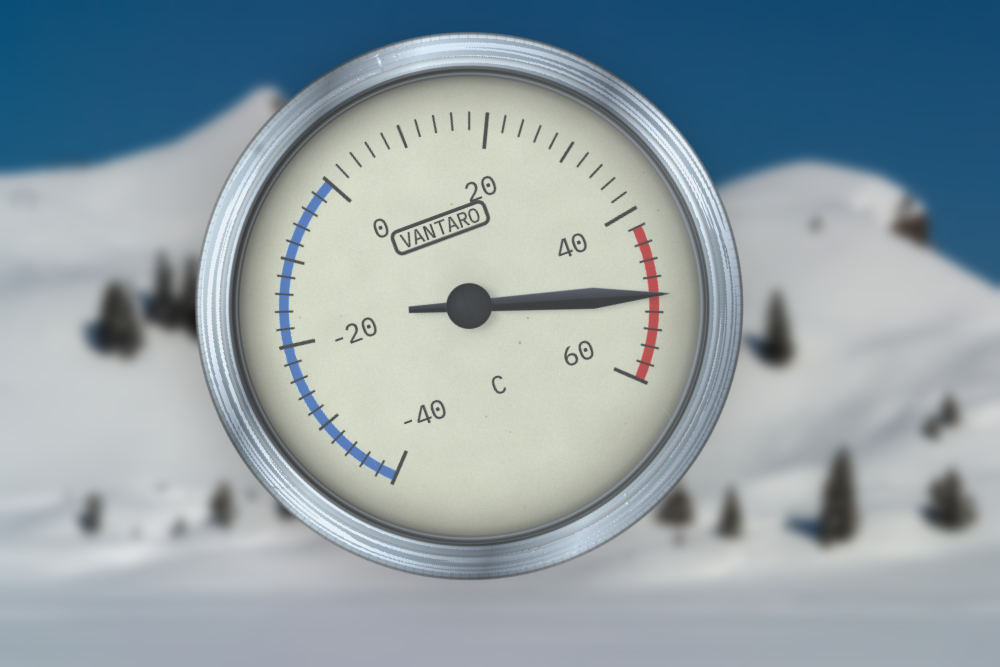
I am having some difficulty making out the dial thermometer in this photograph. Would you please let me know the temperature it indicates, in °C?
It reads 50 °C
